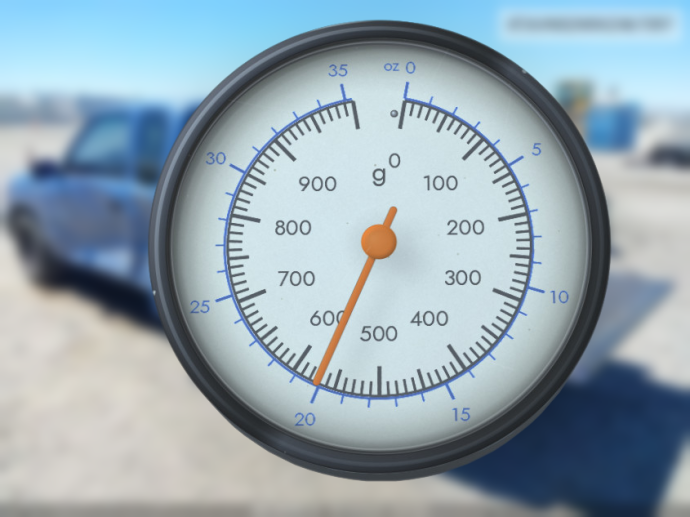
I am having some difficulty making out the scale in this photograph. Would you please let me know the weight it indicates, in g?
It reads 570 g
